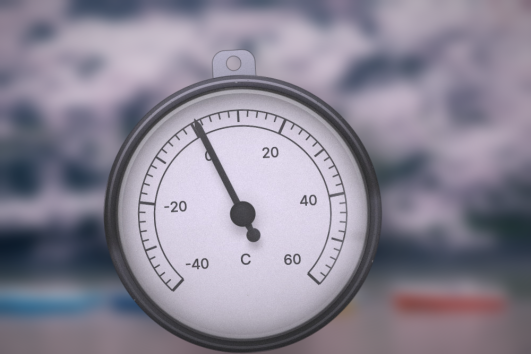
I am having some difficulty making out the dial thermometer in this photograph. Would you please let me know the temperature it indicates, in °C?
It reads 1 °C
